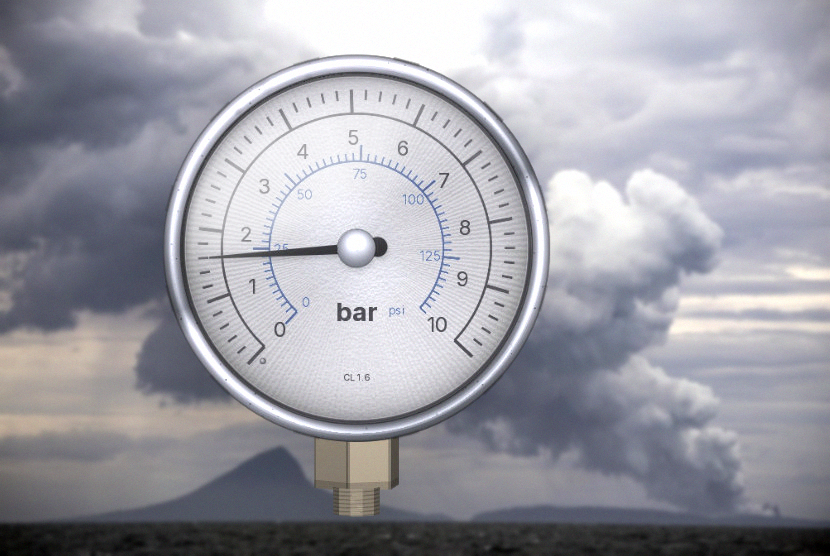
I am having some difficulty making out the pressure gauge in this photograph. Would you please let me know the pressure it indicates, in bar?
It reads 1.6 bar
